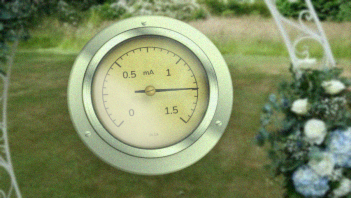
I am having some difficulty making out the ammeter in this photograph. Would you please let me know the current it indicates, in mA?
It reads 1.25 mA
